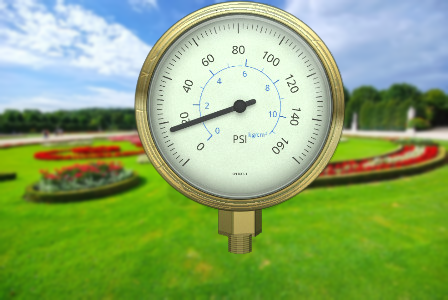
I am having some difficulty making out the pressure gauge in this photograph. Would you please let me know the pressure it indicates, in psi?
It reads 16 psi
